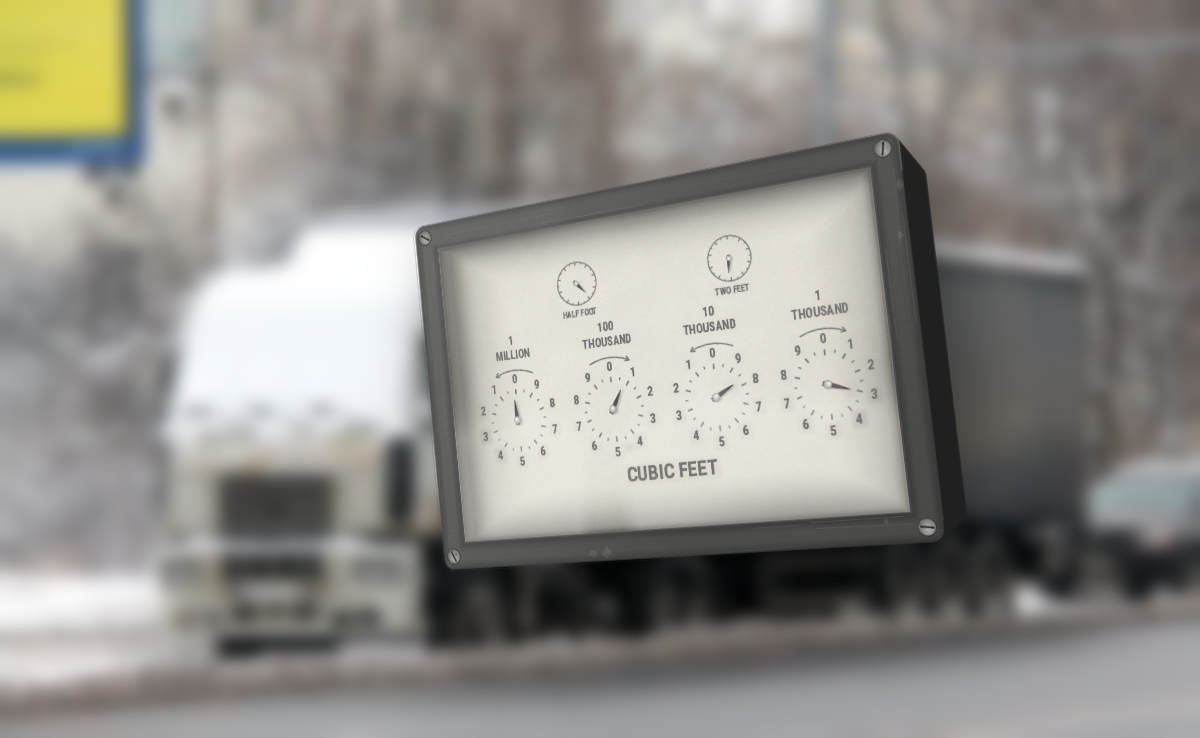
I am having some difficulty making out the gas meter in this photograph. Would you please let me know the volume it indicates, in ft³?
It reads 8300 ft³
